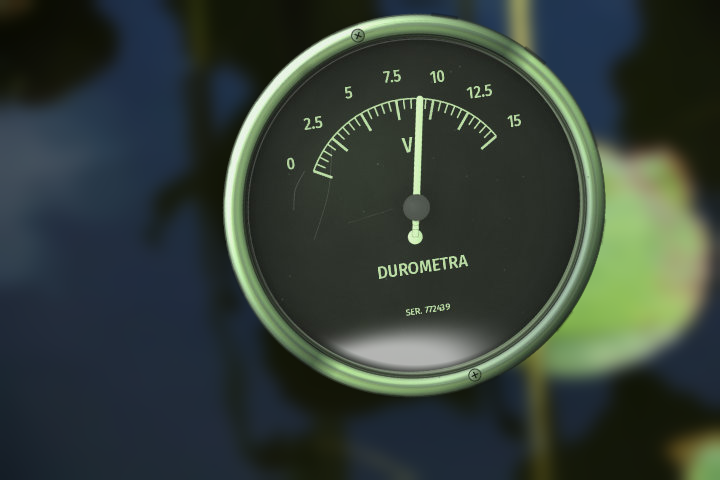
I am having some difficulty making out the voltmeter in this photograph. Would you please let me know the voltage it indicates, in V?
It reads 9 V
